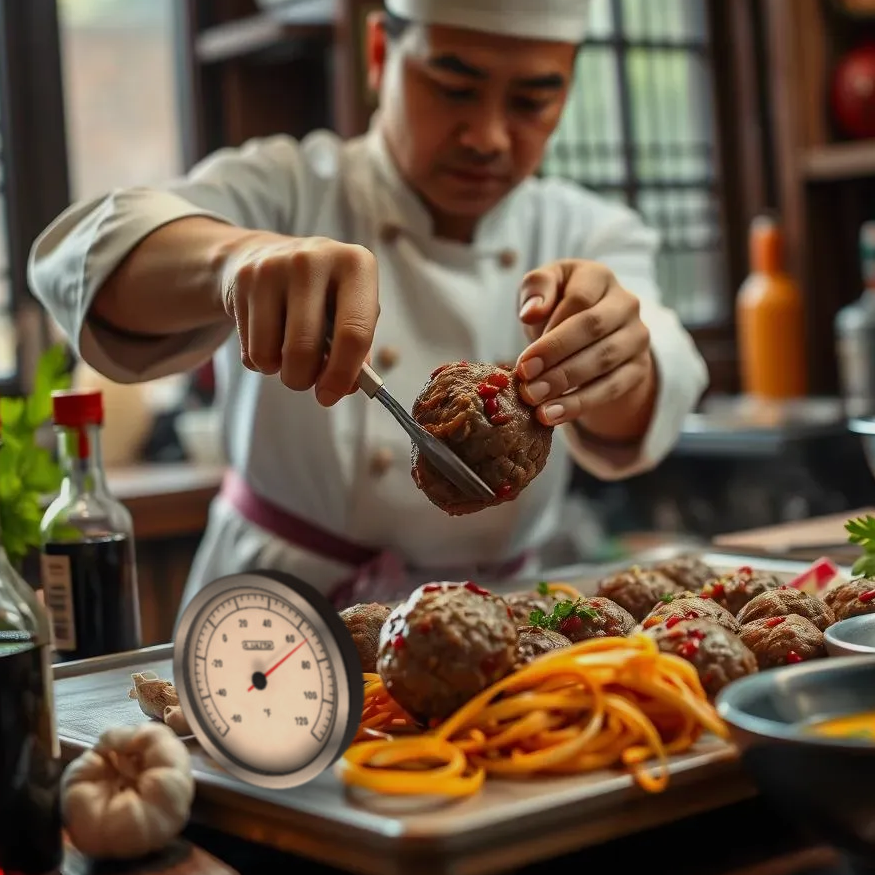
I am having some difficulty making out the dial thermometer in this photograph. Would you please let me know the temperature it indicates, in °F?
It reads 68 °F
